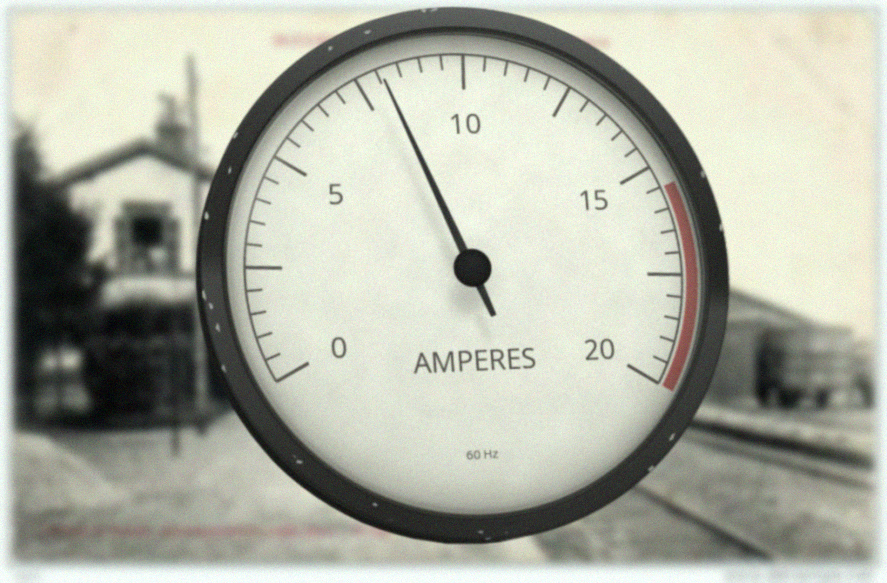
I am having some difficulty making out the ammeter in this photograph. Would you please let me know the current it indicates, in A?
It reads 8 A
